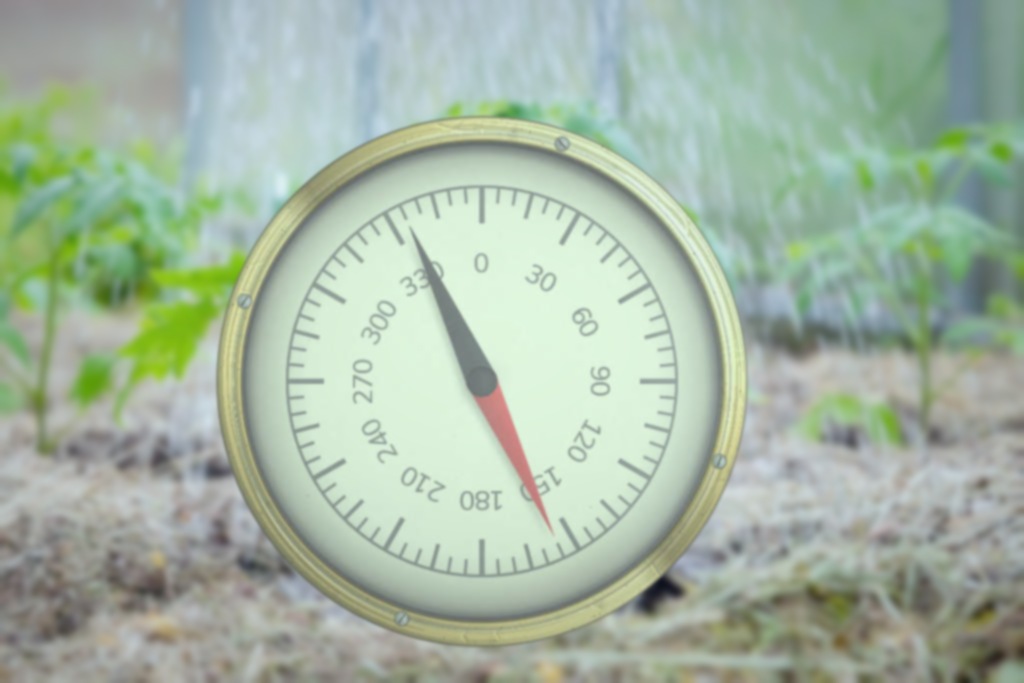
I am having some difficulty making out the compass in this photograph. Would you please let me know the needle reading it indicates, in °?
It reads 155 °
